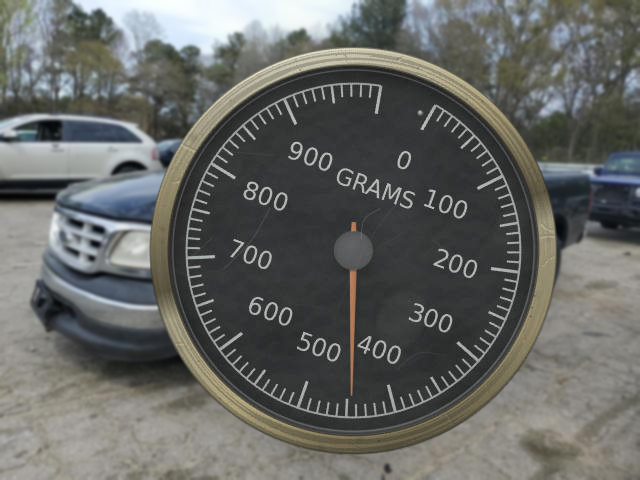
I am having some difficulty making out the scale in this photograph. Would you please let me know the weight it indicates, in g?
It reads 445 g
